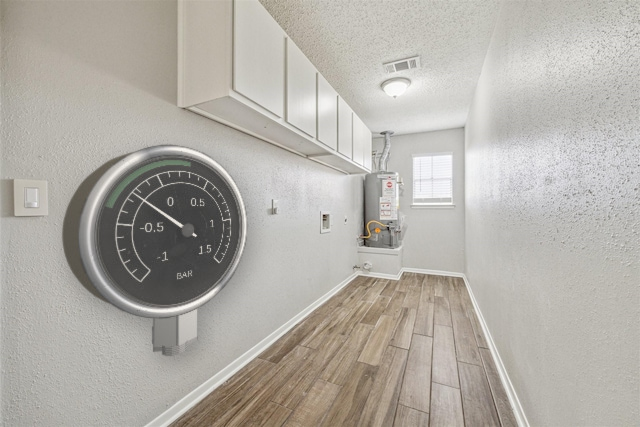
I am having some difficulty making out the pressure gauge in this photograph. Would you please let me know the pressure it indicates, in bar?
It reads -0.25 bar
